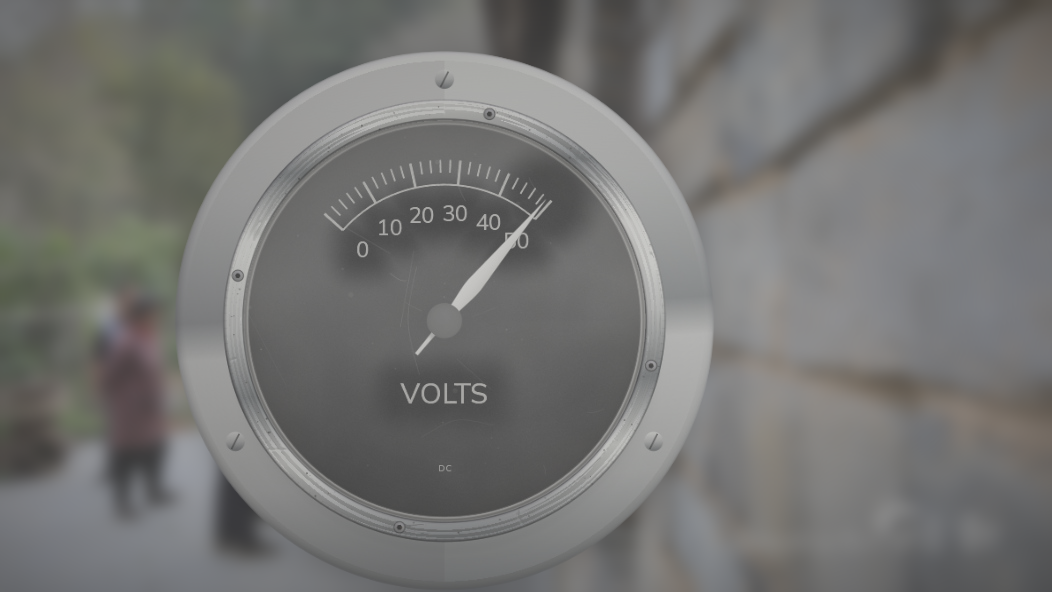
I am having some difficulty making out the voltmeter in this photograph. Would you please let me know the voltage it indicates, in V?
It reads 49 V
